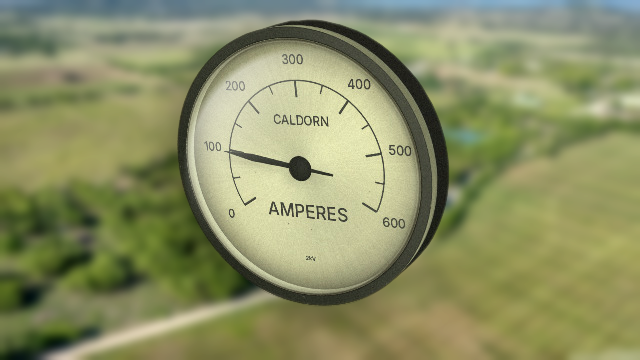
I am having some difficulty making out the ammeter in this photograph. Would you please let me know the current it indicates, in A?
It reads 100 A
